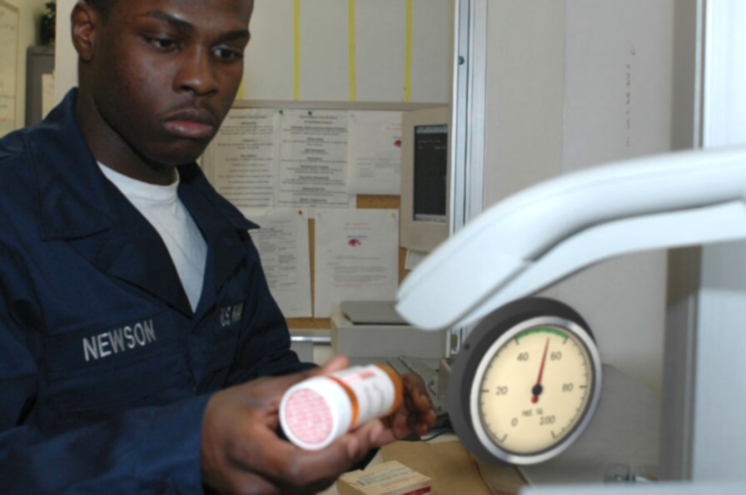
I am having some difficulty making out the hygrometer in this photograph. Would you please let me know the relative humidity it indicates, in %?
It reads 52 %
